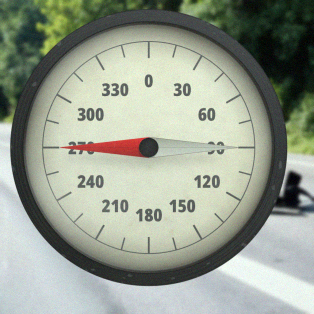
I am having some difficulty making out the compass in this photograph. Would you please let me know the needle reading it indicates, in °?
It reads 270 °
